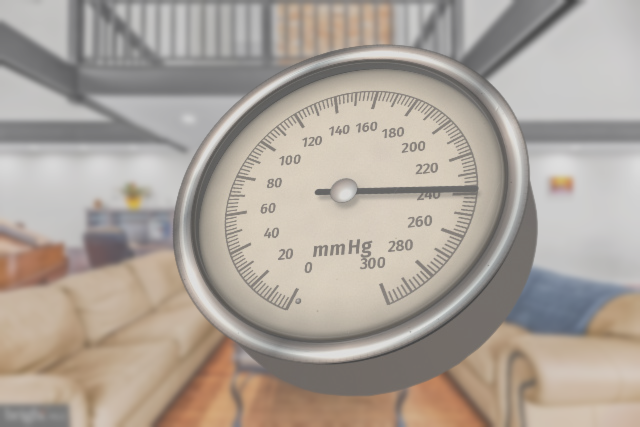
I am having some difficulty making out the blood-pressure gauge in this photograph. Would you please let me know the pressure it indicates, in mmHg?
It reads 240 mmHg
